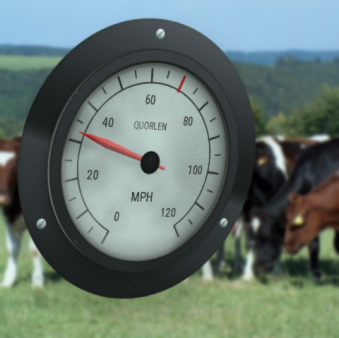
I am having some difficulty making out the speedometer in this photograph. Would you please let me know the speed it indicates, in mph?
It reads 32.5 mph
